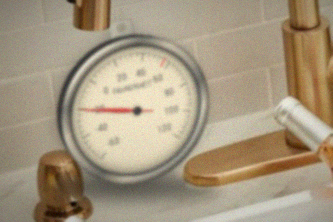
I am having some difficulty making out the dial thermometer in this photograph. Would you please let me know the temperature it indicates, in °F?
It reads -20 °F
